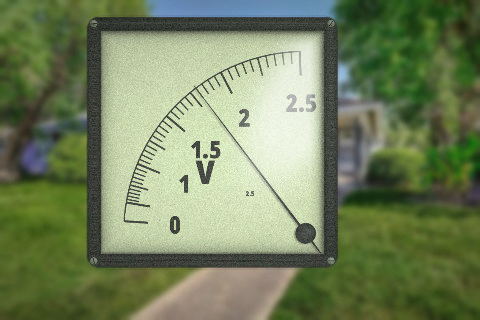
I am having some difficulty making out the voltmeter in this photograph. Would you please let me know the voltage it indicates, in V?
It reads 1.8 V
